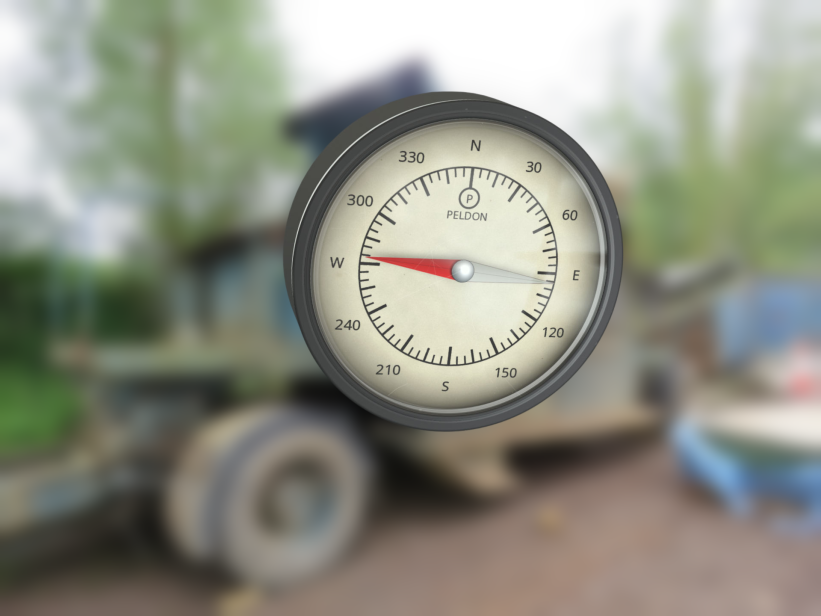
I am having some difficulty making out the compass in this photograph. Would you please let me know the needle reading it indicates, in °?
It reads 275 °
